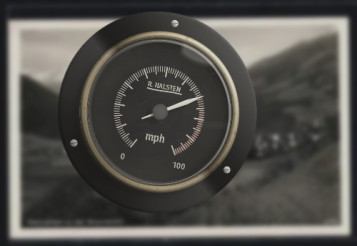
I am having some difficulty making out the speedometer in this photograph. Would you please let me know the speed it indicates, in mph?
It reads 70 mph
